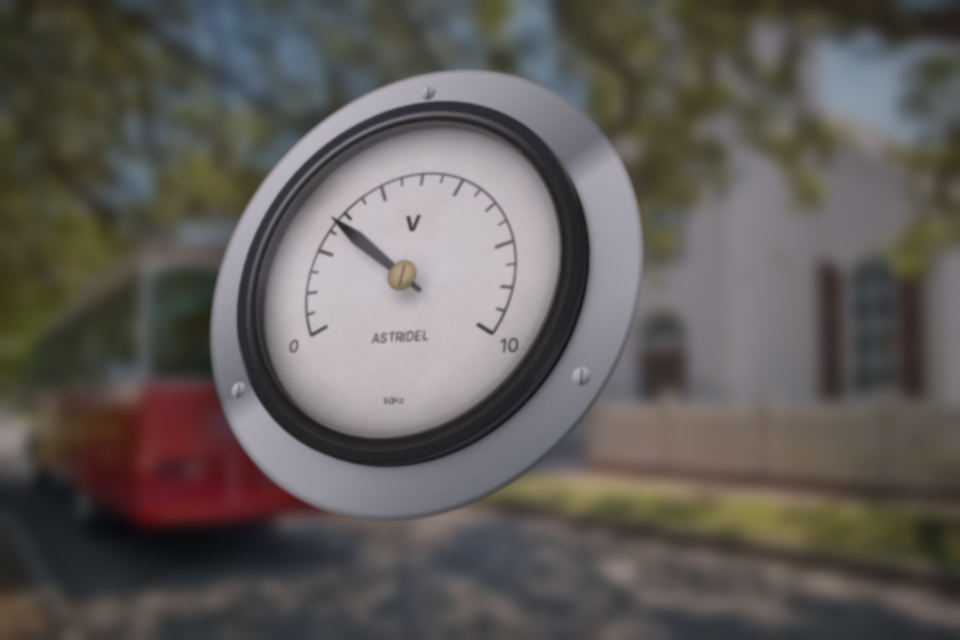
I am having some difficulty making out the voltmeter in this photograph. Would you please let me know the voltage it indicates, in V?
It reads 2.75 V
